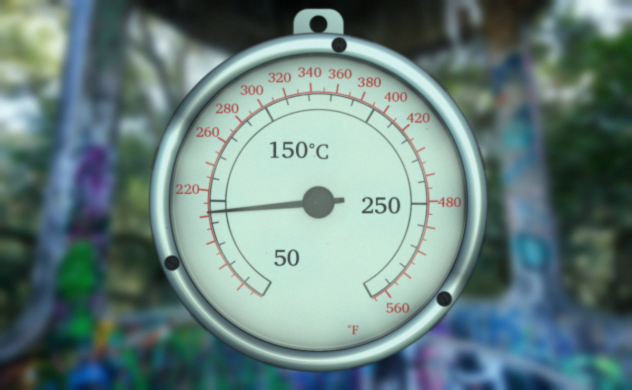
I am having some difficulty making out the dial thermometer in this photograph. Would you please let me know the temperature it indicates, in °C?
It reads 95 °C
